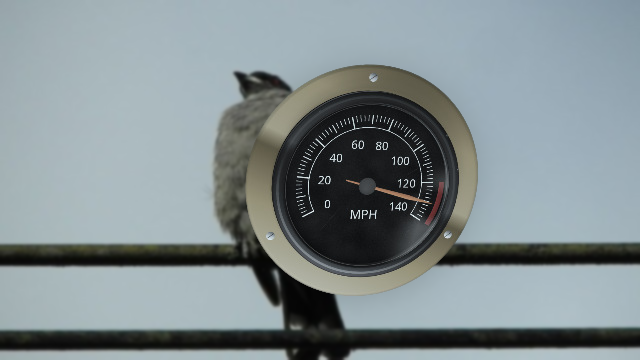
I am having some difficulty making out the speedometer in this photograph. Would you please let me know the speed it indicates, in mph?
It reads 130 mph
